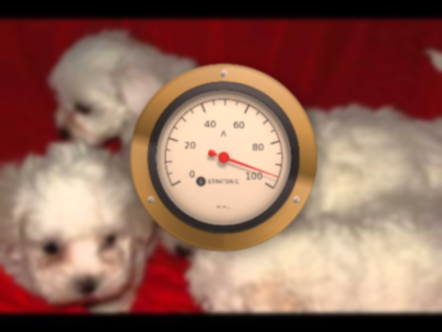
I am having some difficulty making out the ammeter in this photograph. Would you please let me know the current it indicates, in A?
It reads 95 A
